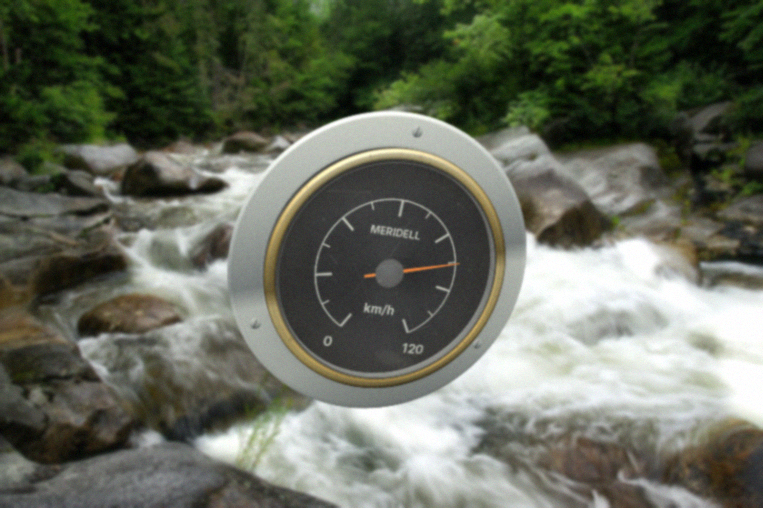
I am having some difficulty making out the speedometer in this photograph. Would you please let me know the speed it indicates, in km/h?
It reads 90 km/h
